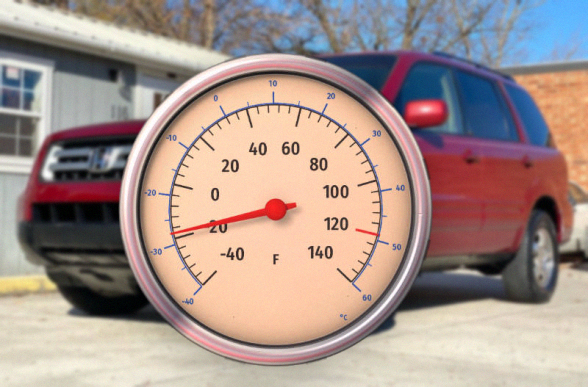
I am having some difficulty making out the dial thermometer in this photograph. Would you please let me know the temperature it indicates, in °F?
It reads -18 °F
